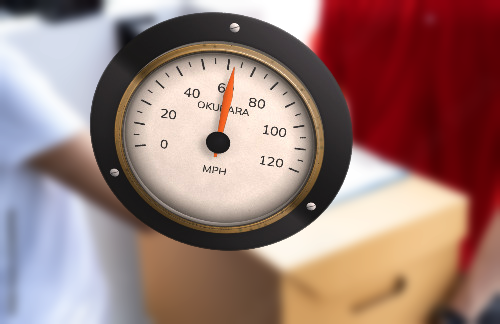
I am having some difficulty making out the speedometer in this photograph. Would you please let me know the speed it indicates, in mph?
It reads 62.5 mph
